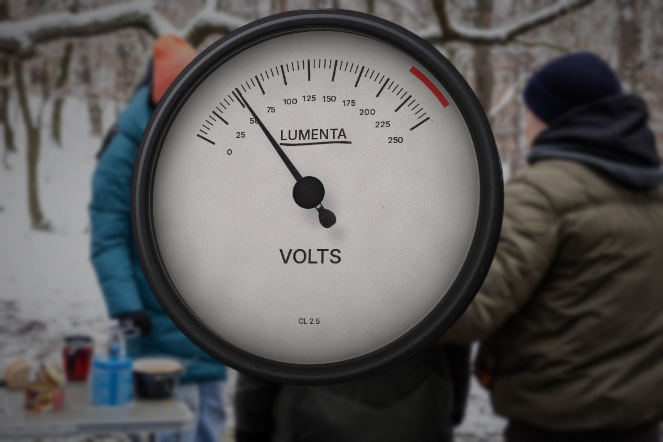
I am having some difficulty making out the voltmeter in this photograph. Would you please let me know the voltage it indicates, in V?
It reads 55 V
